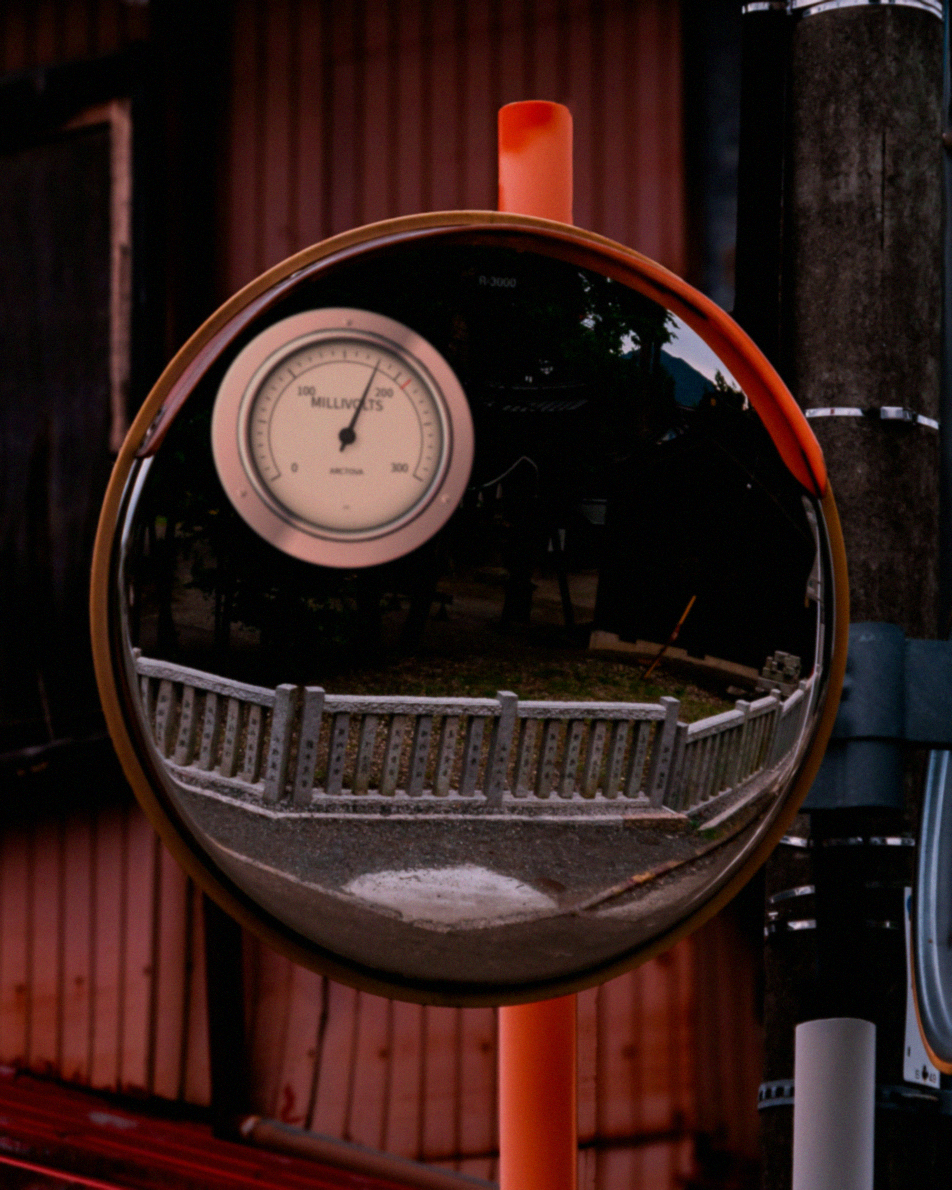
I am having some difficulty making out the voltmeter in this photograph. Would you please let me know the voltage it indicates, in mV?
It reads 180 mV
